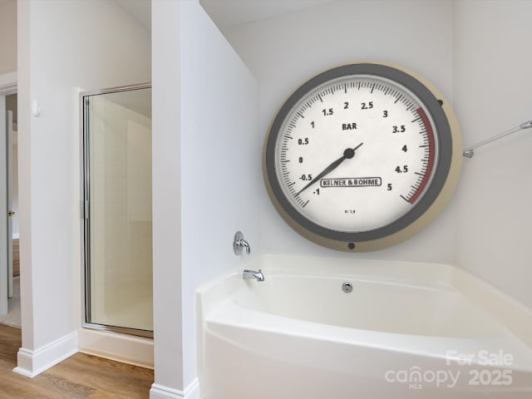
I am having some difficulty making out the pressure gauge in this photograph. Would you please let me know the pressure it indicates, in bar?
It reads -0.75 bar
